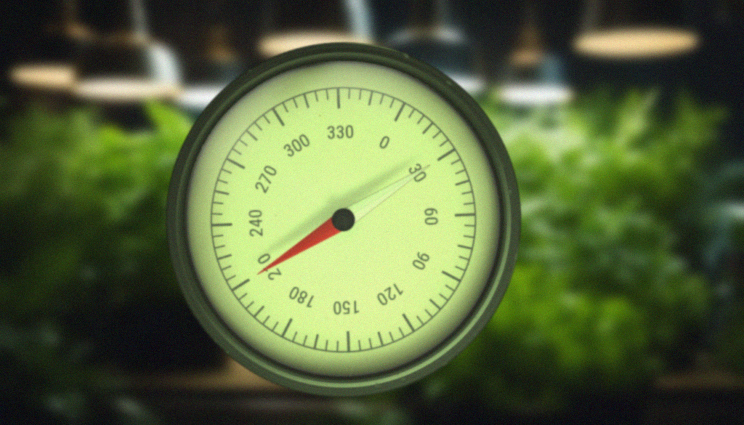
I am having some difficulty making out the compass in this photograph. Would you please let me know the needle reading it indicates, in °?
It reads 210 °
